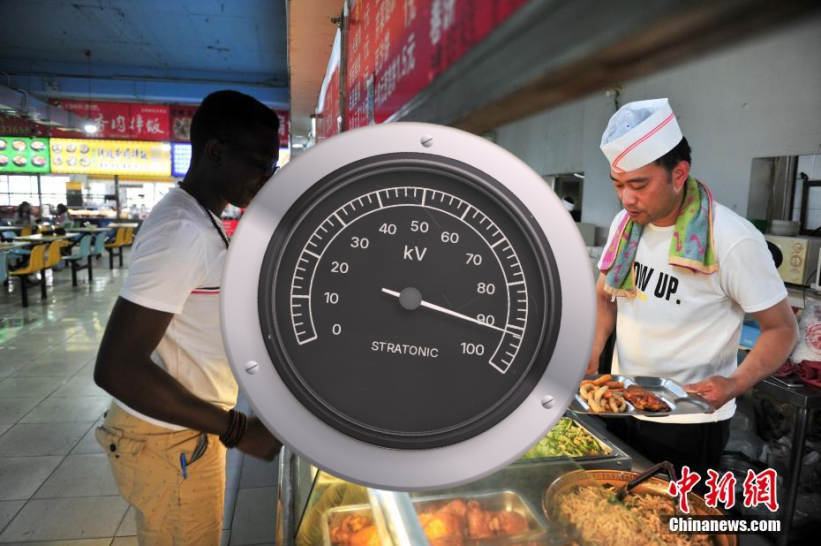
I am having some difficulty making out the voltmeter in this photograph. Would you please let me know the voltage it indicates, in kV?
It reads 92 kV
